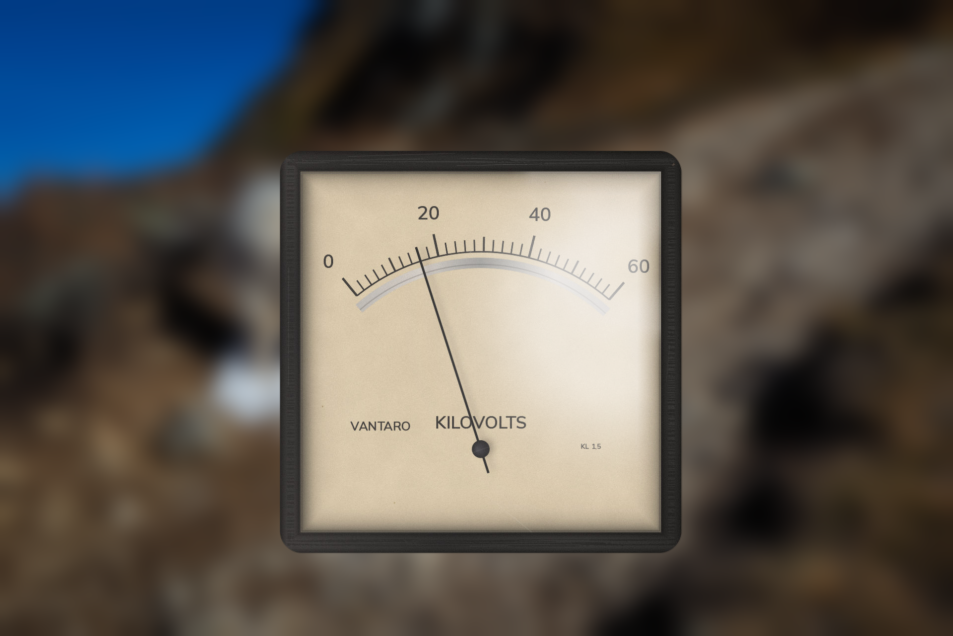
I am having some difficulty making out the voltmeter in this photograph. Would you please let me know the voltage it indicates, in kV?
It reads 16 kV
